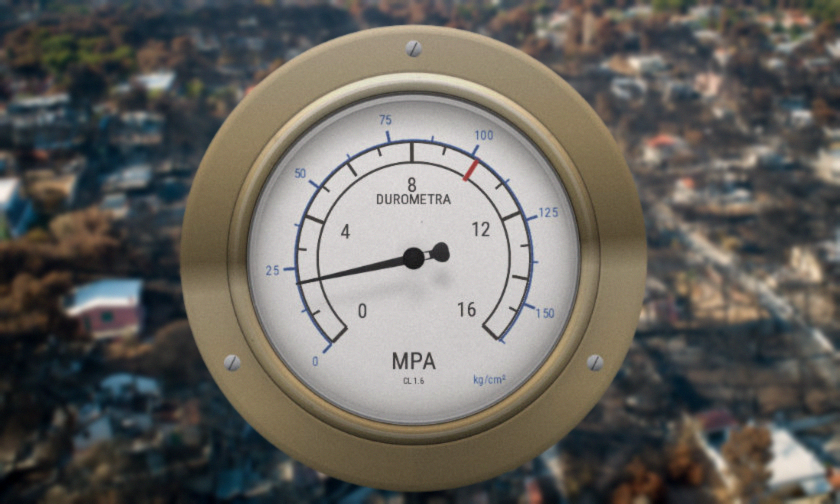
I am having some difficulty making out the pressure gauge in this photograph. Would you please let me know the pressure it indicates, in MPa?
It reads 2 MPa
